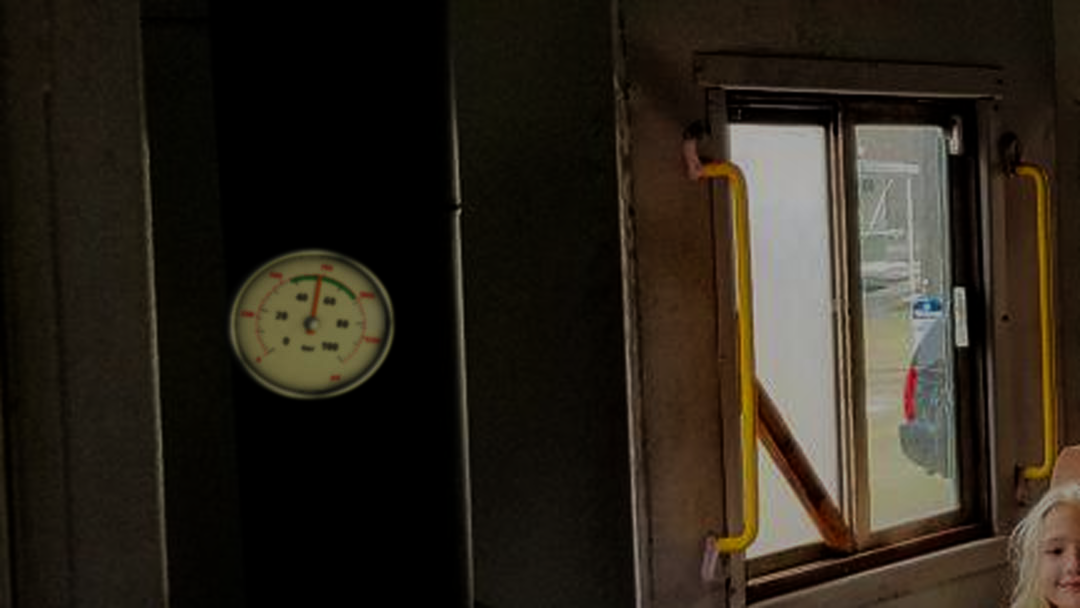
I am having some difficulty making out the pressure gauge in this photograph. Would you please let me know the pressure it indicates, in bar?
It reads 50 bar
